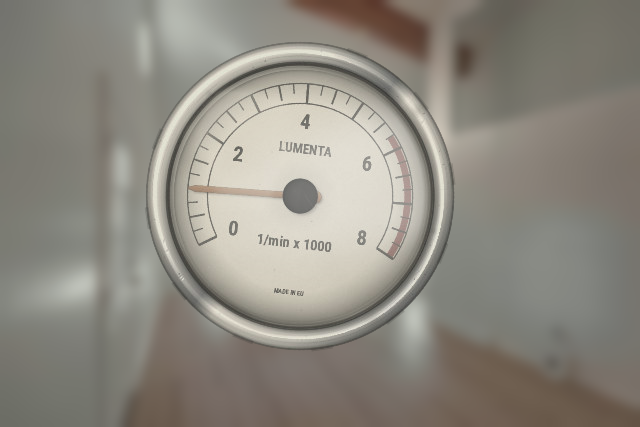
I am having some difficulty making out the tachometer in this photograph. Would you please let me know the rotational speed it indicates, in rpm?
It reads 1000 rpm
